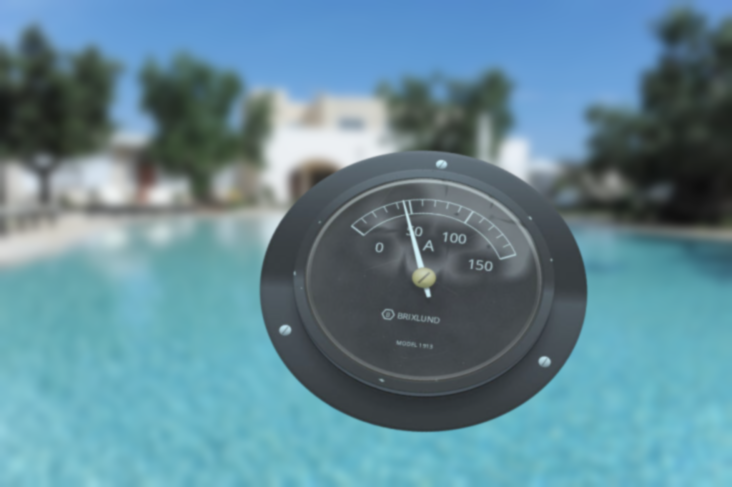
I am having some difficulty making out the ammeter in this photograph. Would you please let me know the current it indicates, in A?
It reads 45 A
